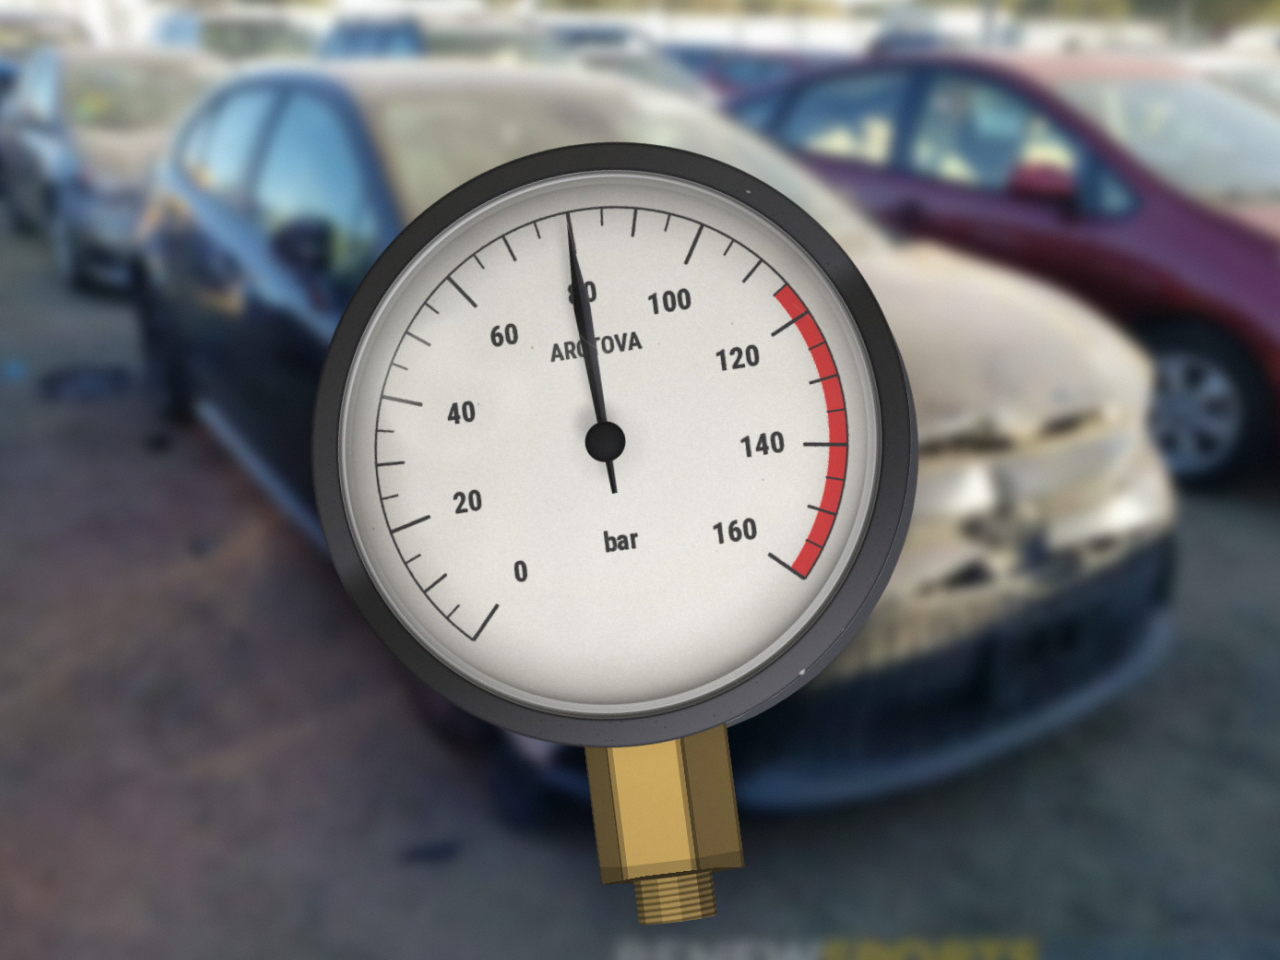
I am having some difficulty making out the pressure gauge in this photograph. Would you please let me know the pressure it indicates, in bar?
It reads 80 bar
